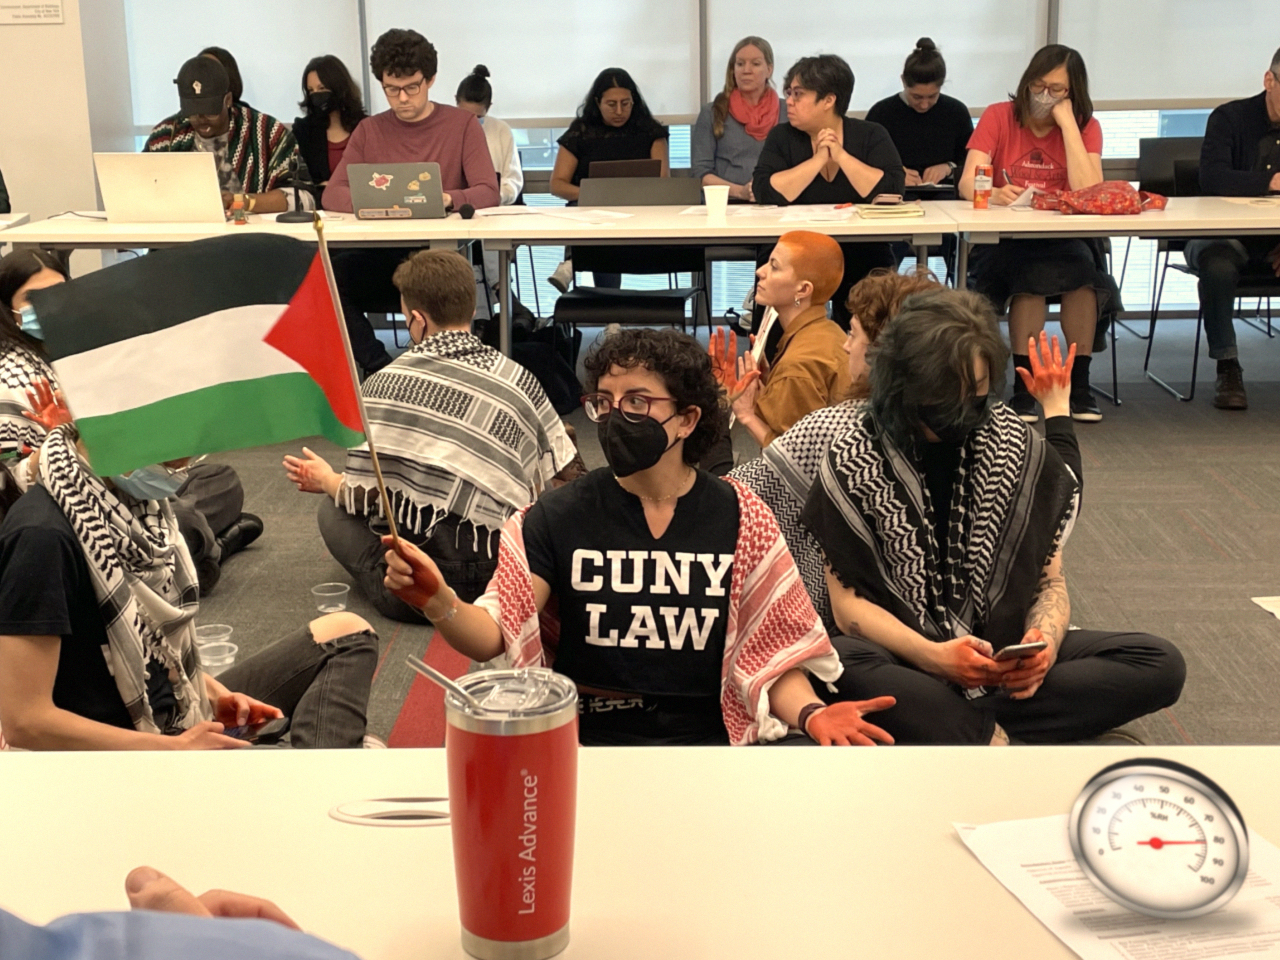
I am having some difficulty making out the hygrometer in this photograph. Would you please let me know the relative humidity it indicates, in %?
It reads 80 %
